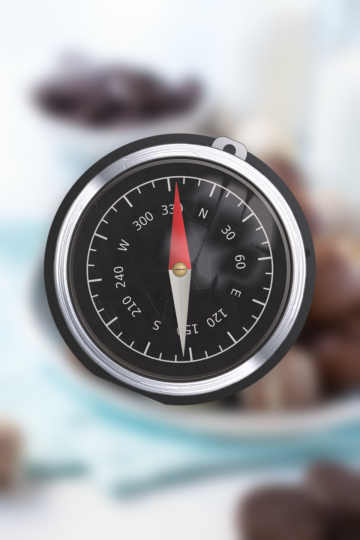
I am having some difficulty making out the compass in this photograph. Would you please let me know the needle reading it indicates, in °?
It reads 335 °
